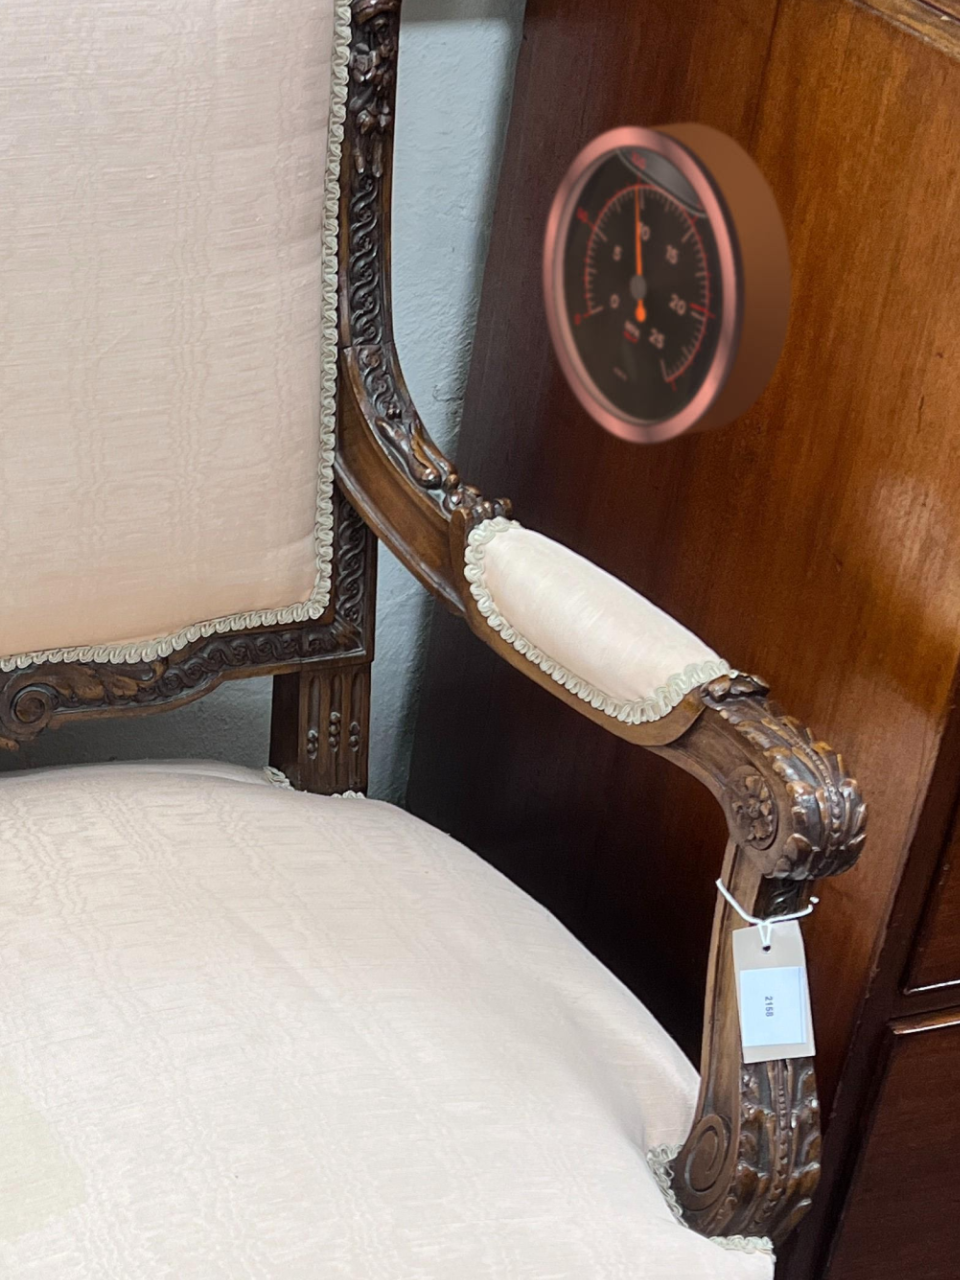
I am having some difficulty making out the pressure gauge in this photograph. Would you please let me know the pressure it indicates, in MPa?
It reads 10 MPa
